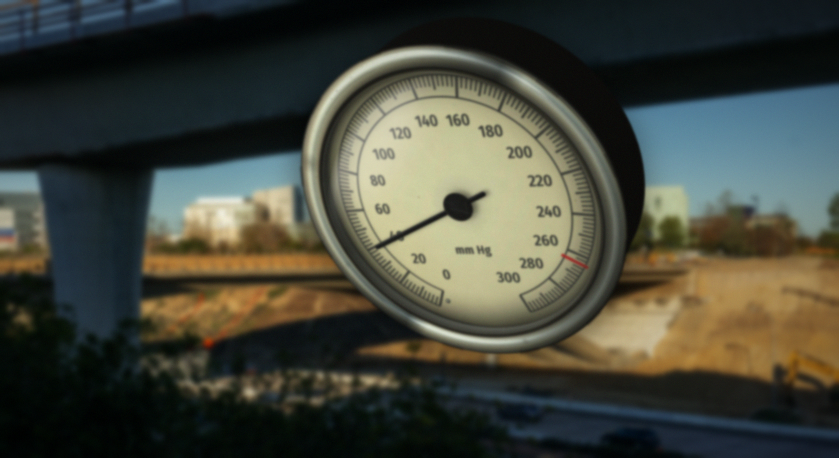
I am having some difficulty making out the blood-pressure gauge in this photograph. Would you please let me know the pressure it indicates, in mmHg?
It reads 40 mmHg
